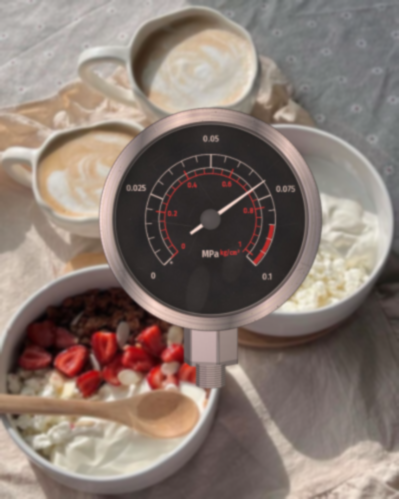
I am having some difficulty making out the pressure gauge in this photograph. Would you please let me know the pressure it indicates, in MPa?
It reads 0.07 MPa
